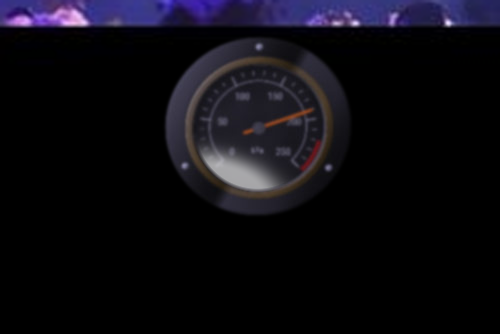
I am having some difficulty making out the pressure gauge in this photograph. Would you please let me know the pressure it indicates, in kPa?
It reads 190 kPa
